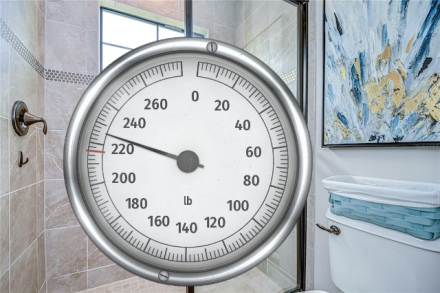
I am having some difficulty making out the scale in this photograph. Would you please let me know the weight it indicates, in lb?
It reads 226 lb
